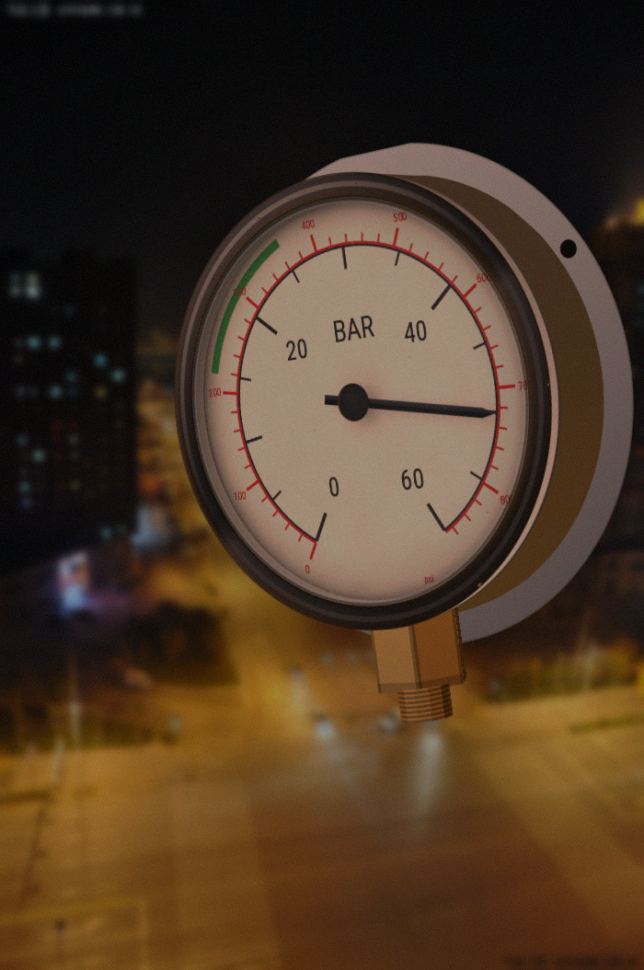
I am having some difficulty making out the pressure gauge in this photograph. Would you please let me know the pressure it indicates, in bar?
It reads 50 bar
